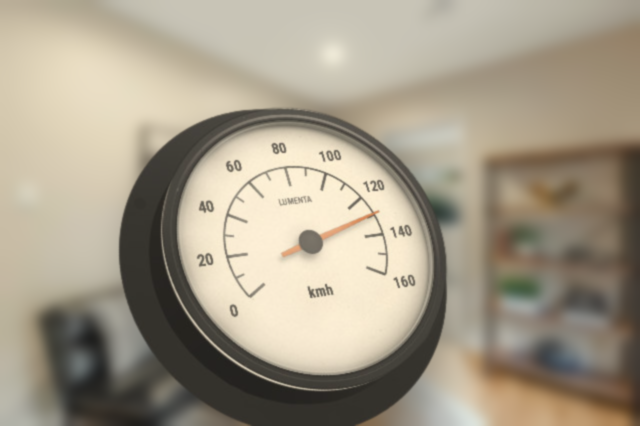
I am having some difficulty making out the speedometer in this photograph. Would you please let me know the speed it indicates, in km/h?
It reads 130 km/h
